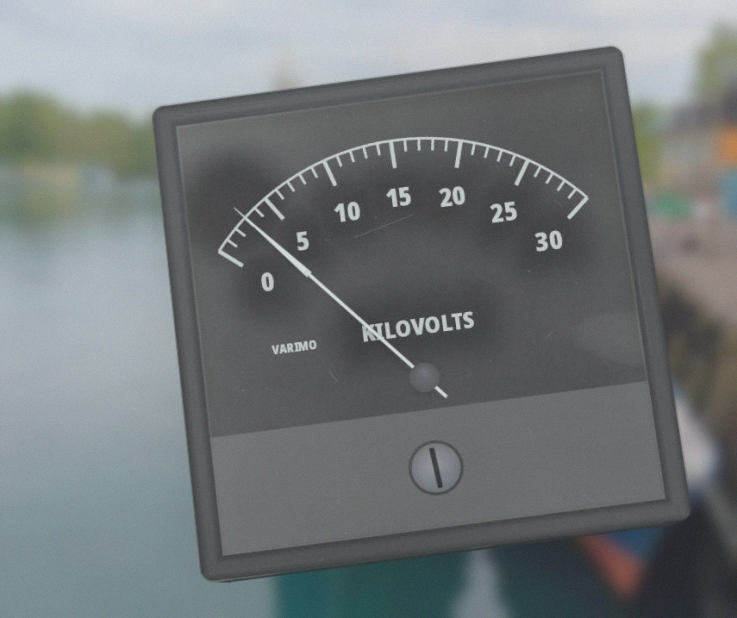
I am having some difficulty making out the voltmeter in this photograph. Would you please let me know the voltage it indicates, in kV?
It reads 3 kV
